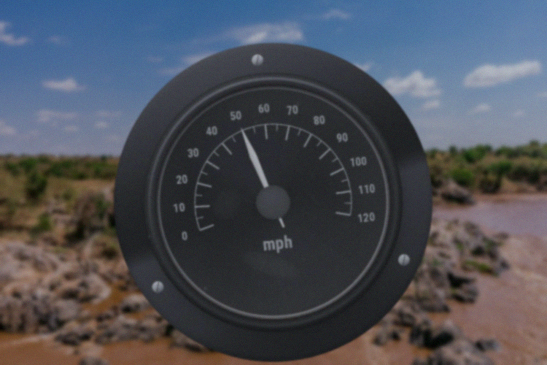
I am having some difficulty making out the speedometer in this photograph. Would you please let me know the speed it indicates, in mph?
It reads 50 mph
